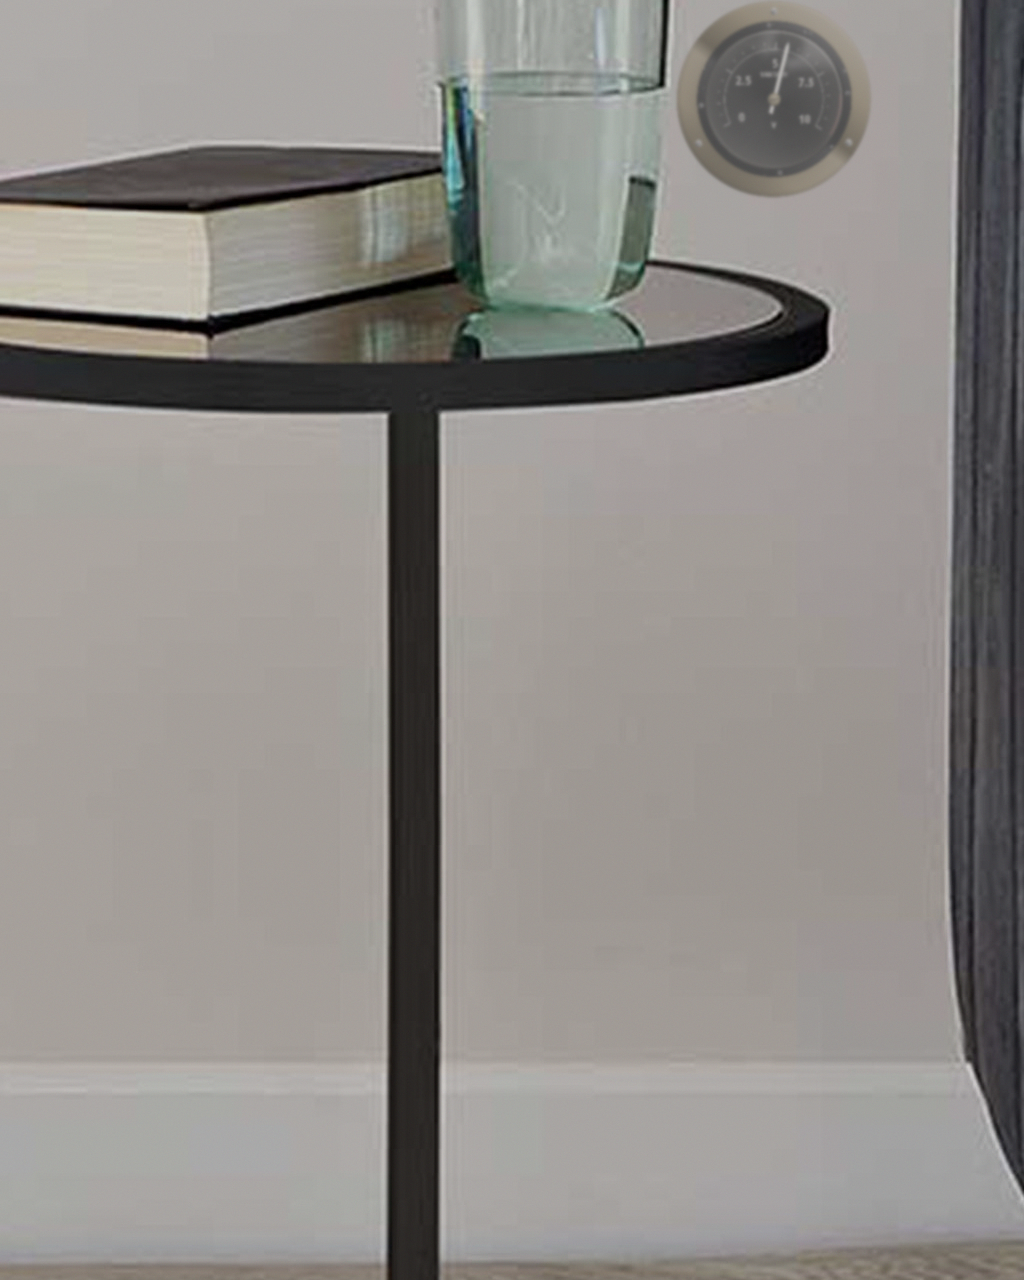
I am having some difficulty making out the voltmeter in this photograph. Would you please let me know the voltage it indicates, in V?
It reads 5.5 V
